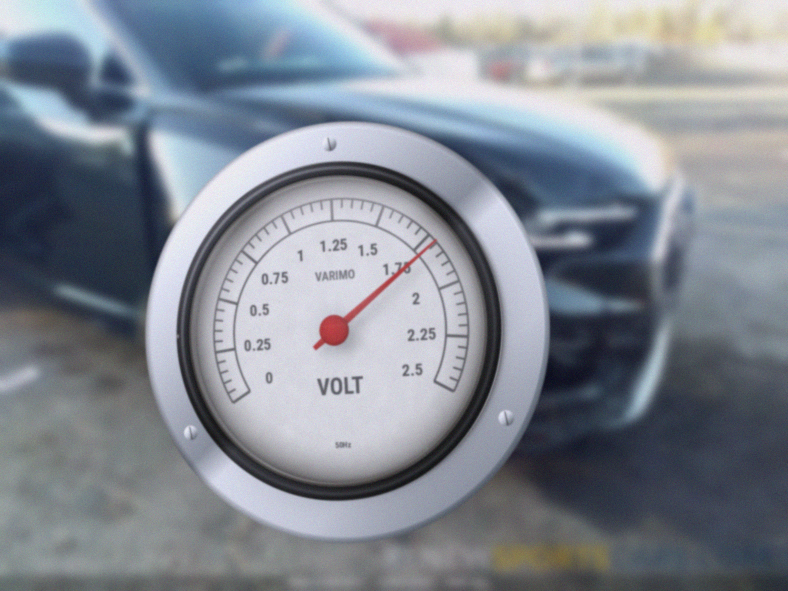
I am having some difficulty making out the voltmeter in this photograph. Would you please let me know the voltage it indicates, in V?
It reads 1.8 V
